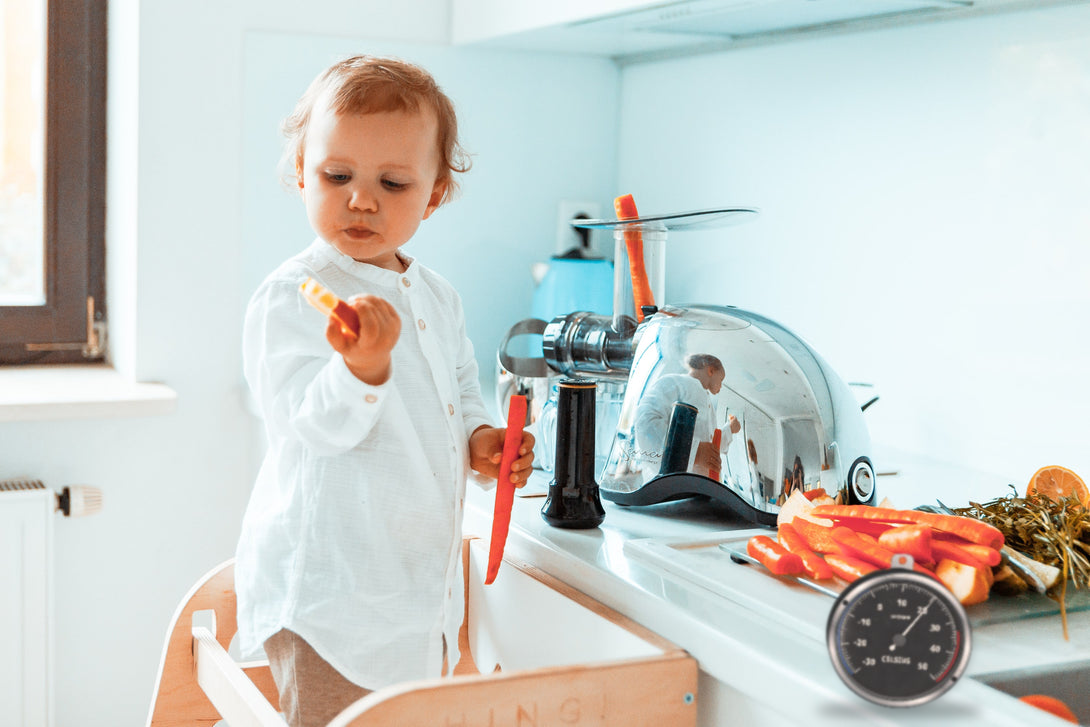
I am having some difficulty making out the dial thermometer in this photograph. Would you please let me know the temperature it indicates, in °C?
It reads 20 °C
